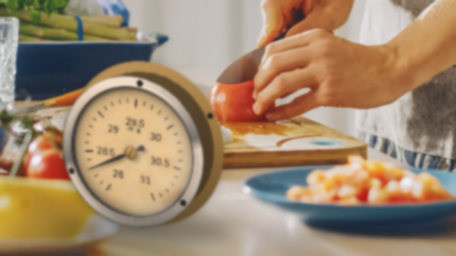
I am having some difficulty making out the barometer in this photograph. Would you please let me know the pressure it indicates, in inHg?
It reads 28.3 inHg
